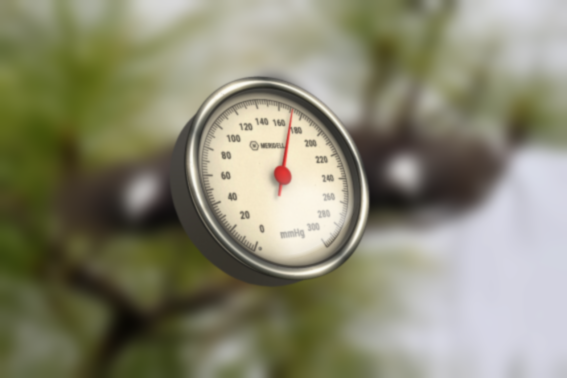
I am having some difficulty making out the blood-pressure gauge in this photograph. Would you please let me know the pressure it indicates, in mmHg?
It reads 170 mmHg
